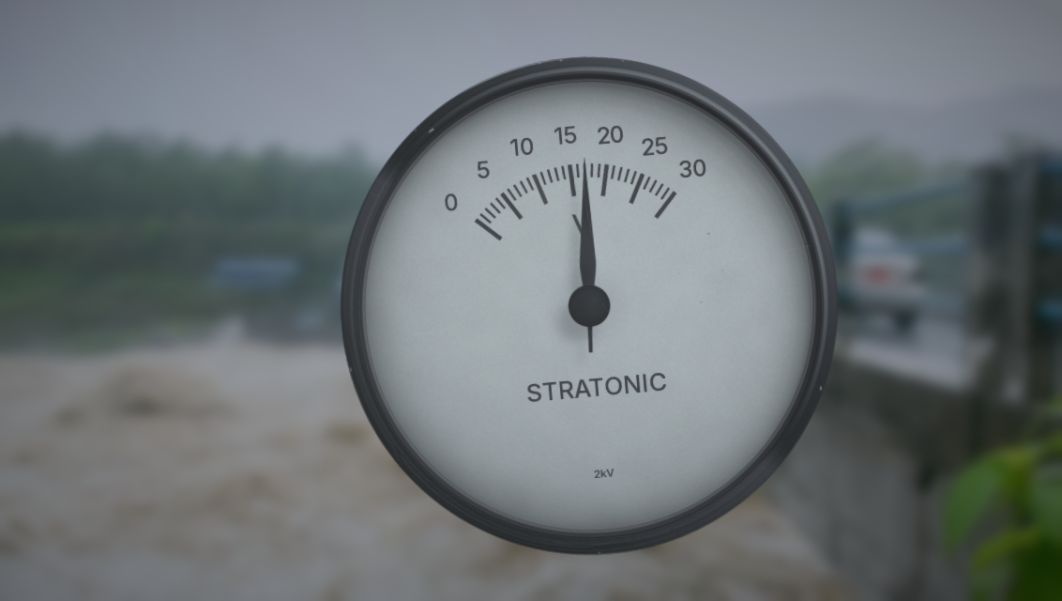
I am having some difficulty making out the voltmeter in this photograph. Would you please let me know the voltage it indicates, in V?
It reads 17 V
